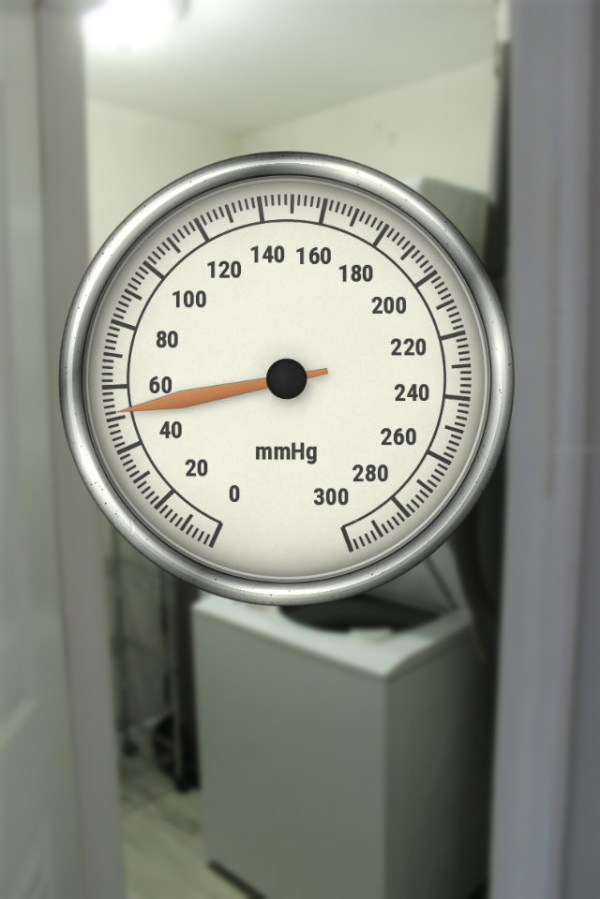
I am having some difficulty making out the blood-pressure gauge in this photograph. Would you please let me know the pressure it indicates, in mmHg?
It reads 52 mmHg
